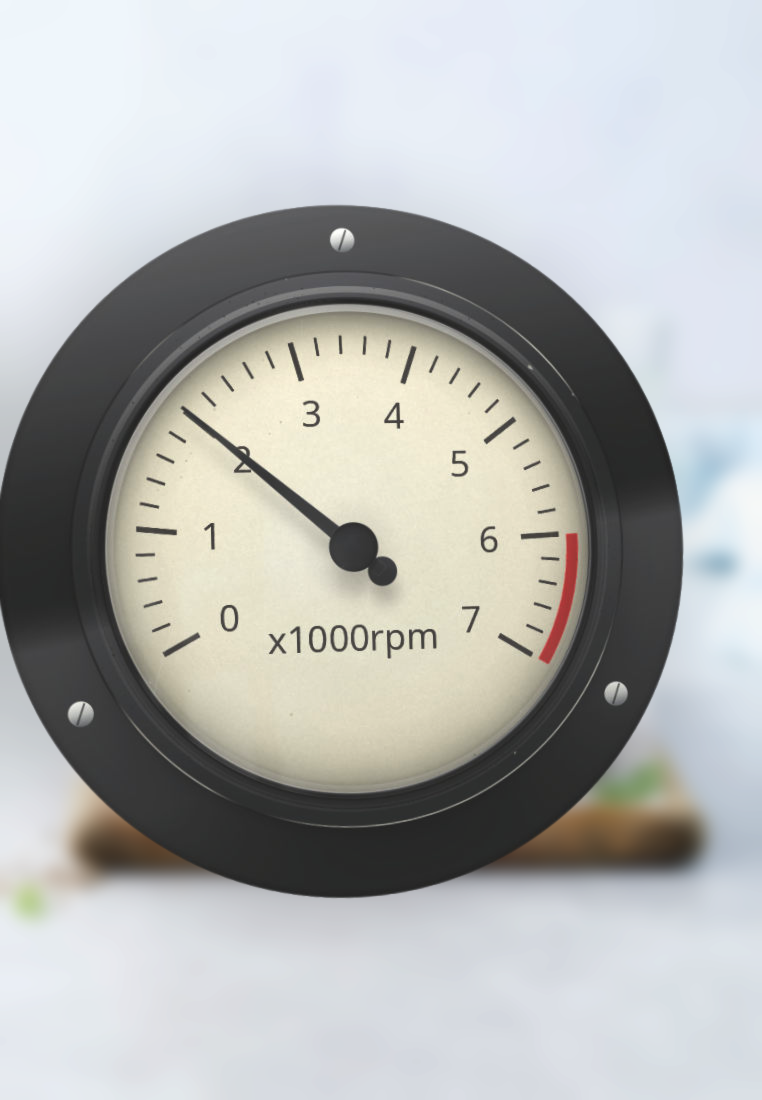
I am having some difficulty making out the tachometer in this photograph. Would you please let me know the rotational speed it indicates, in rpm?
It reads 2000 rpm
